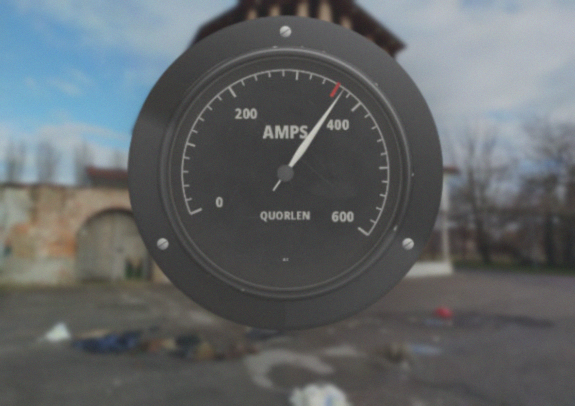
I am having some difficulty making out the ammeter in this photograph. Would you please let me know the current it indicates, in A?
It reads 370 A
